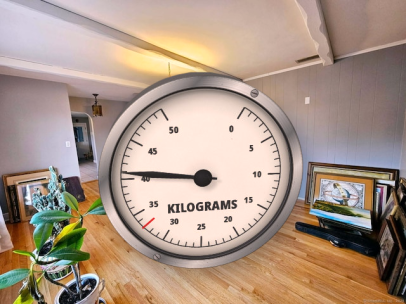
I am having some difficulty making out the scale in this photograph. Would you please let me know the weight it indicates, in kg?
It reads 41 kg
